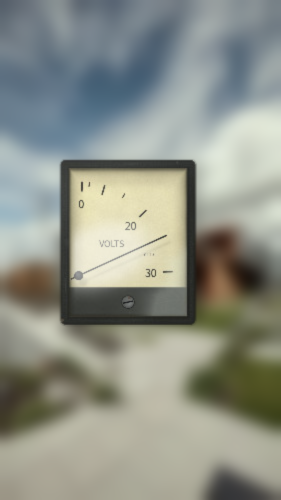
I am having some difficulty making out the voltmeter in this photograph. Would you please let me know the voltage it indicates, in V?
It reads 25 V
